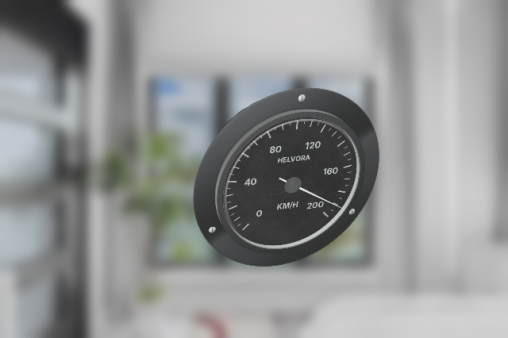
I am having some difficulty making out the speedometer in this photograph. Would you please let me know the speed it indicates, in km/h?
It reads 190 km/h
